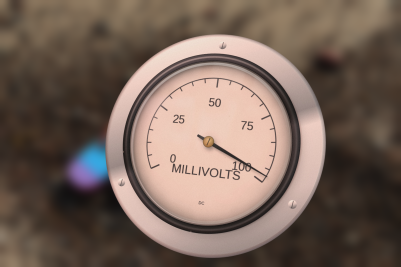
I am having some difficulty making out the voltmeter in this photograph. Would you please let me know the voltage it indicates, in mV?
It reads 97.5 mV
